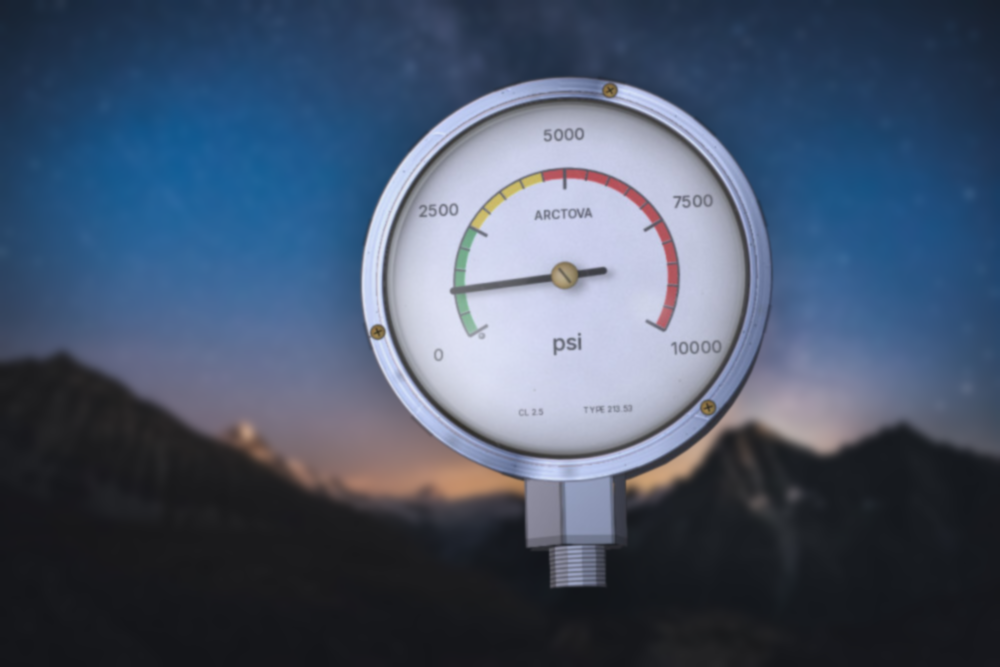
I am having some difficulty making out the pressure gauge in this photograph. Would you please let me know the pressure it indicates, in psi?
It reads 1000 psi
